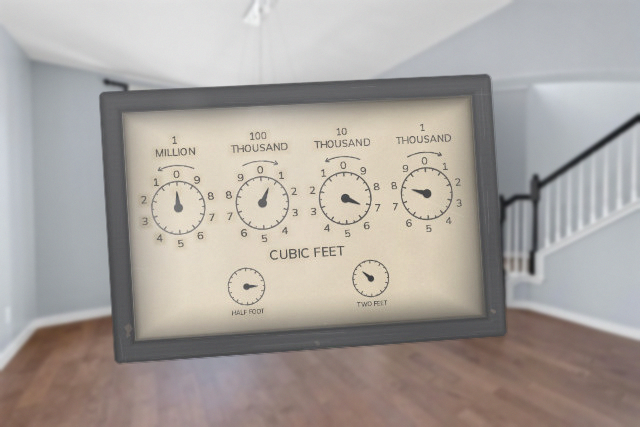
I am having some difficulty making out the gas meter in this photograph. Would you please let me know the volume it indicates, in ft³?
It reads 6800 ft³
